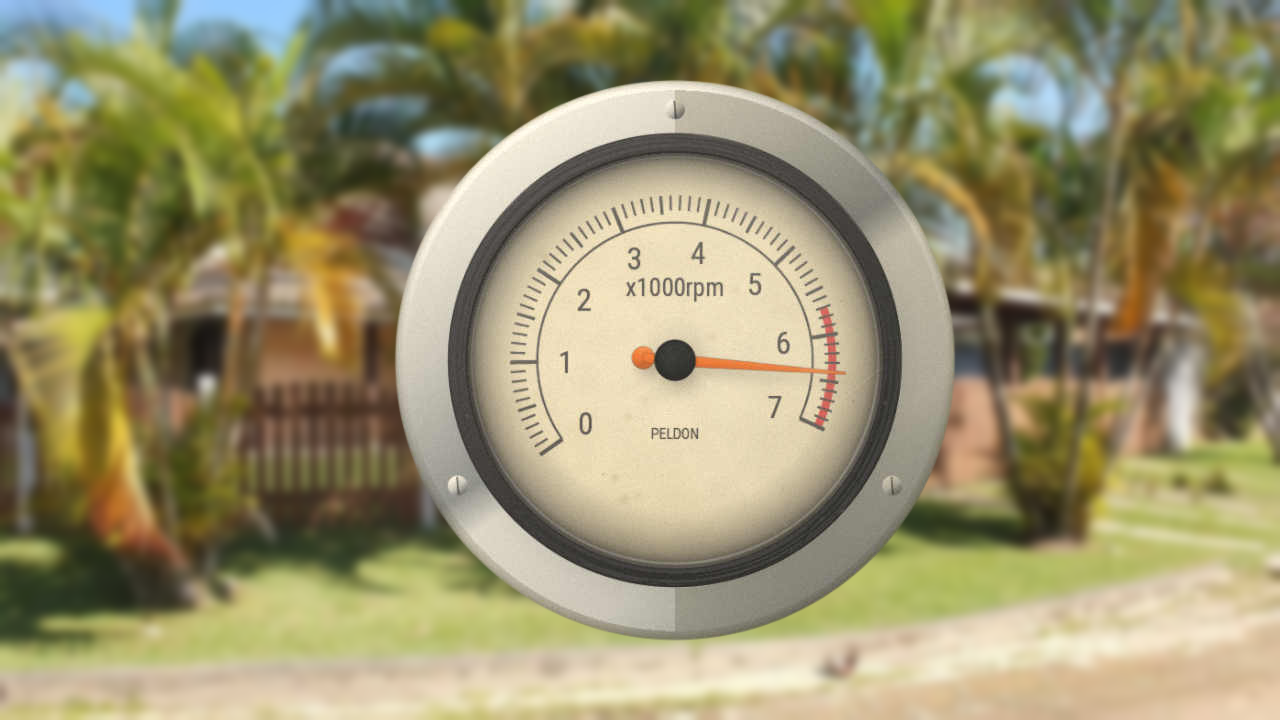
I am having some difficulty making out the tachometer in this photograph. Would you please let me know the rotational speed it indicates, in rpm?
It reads 6400 rpm
